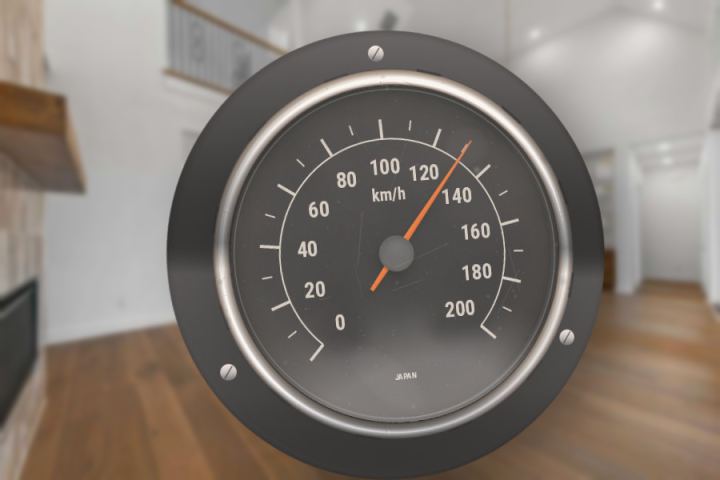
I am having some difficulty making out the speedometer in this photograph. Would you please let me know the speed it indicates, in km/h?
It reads 130 km/h
